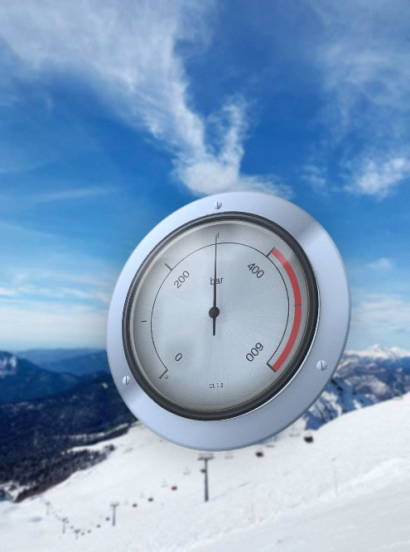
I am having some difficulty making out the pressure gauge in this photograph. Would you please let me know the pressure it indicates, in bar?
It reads 300 bar
